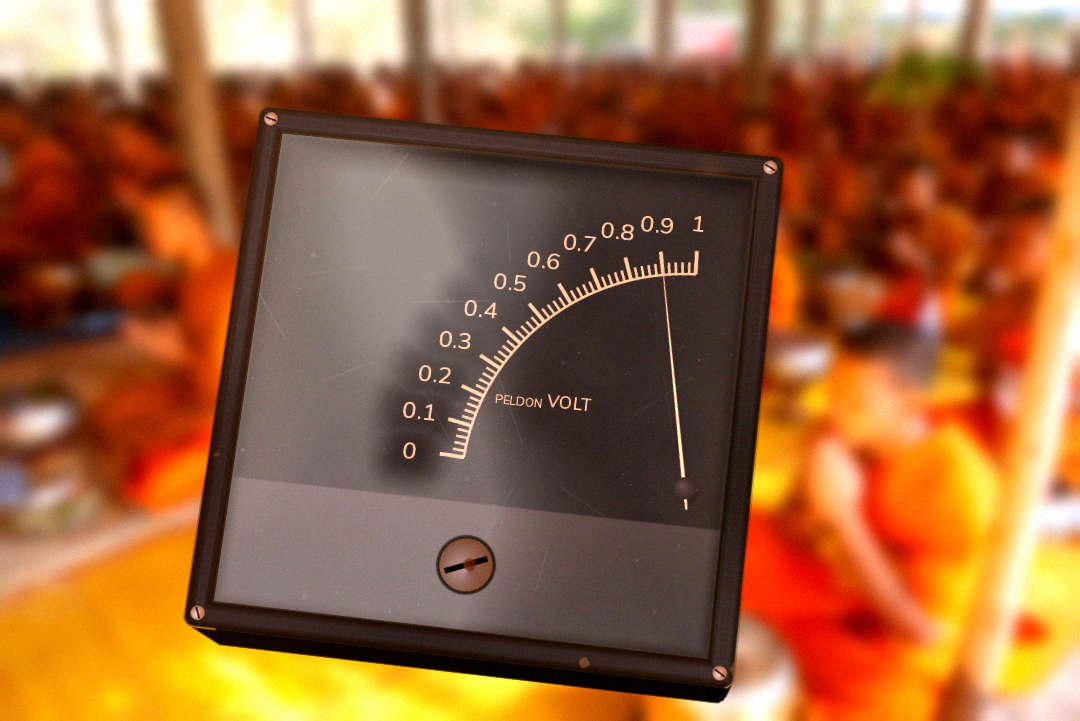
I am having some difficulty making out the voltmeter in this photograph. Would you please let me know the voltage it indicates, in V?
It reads 0.9 V
